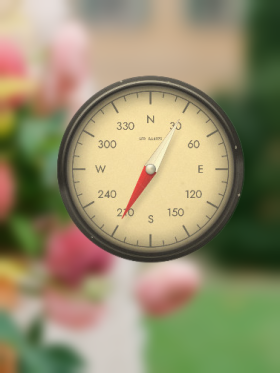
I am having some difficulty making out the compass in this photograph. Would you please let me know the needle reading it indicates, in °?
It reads 210 °
